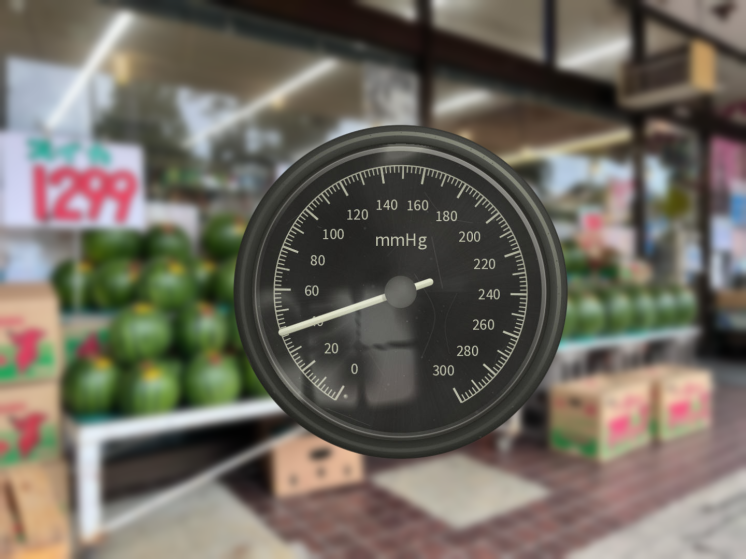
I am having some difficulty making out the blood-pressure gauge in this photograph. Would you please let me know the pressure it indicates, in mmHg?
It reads 40 mmHg
